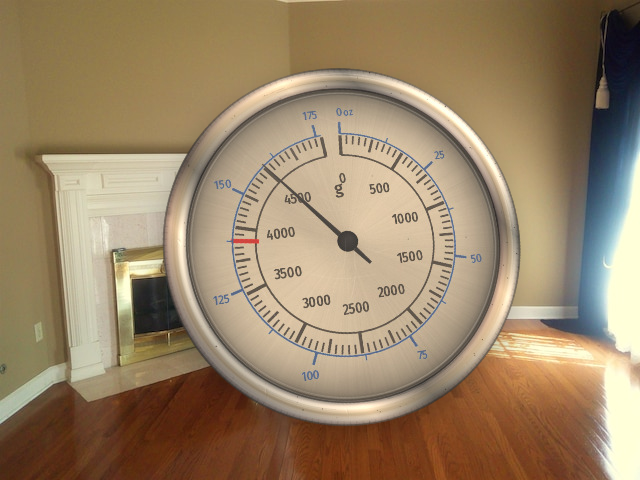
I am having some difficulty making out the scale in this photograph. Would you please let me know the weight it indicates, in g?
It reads 4500 g
